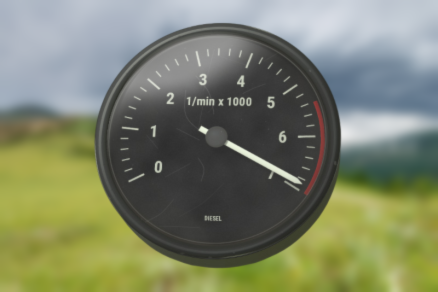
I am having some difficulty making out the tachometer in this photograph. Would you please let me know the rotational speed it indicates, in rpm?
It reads 6900 rpm
